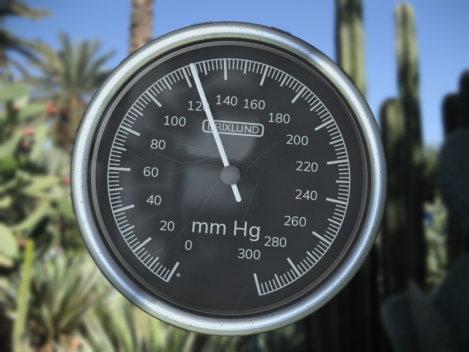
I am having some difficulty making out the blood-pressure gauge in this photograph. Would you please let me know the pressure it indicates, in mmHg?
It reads 124 mmHg
